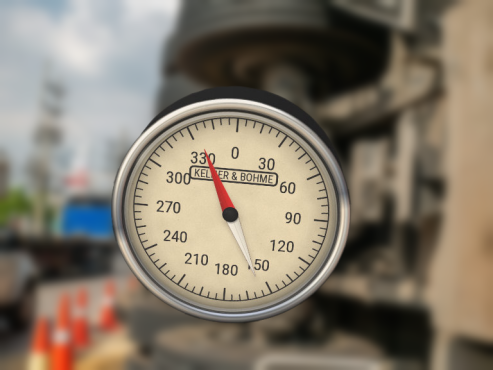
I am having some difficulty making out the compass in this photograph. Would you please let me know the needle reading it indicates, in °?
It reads 335 °
